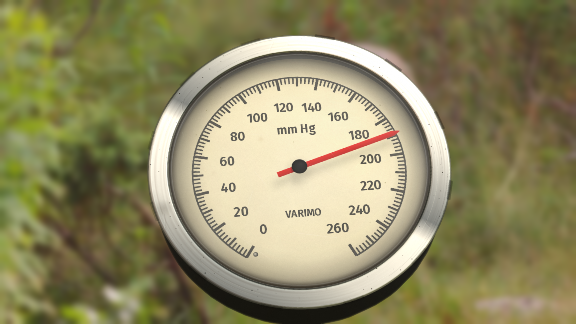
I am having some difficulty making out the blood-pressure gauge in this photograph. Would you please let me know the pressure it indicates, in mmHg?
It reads 190 mmHg
